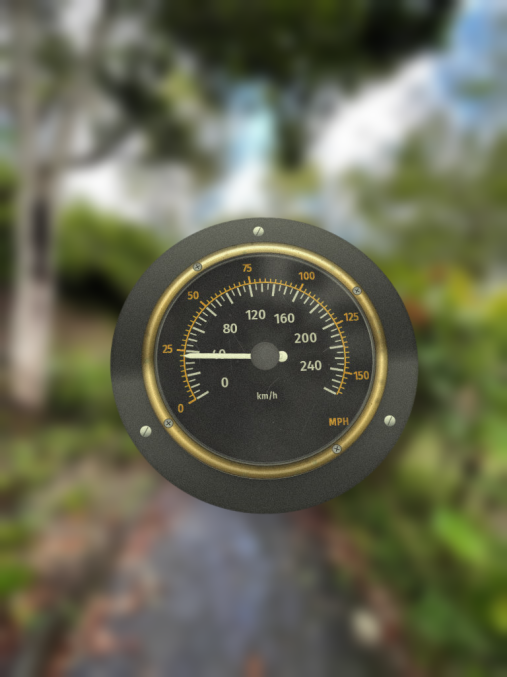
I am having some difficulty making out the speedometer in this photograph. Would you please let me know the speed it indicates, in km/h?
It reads 35 km/h
